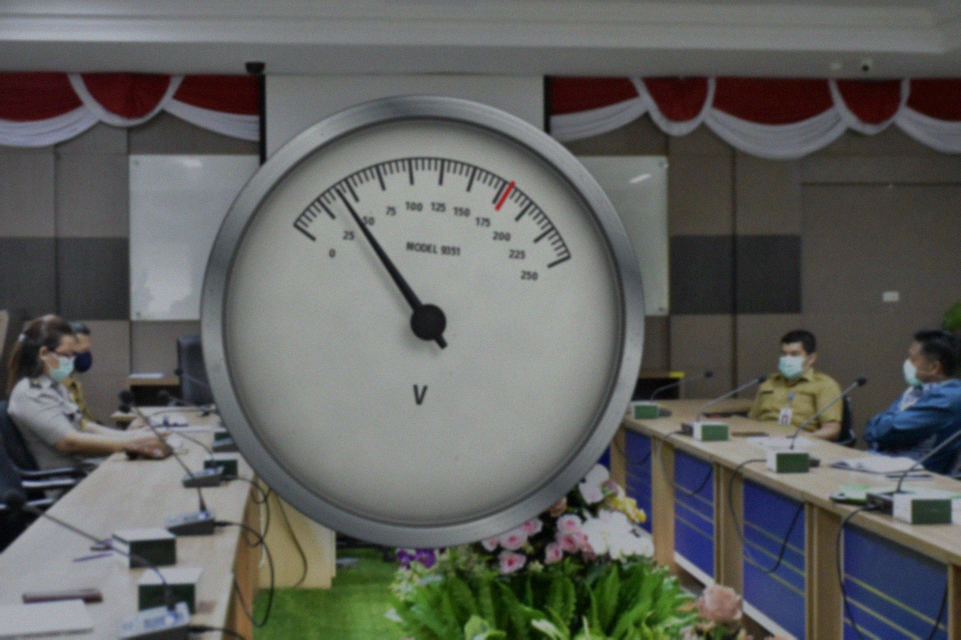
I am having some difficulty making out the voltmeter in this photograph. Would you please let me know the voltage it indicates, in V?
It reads 40 V
